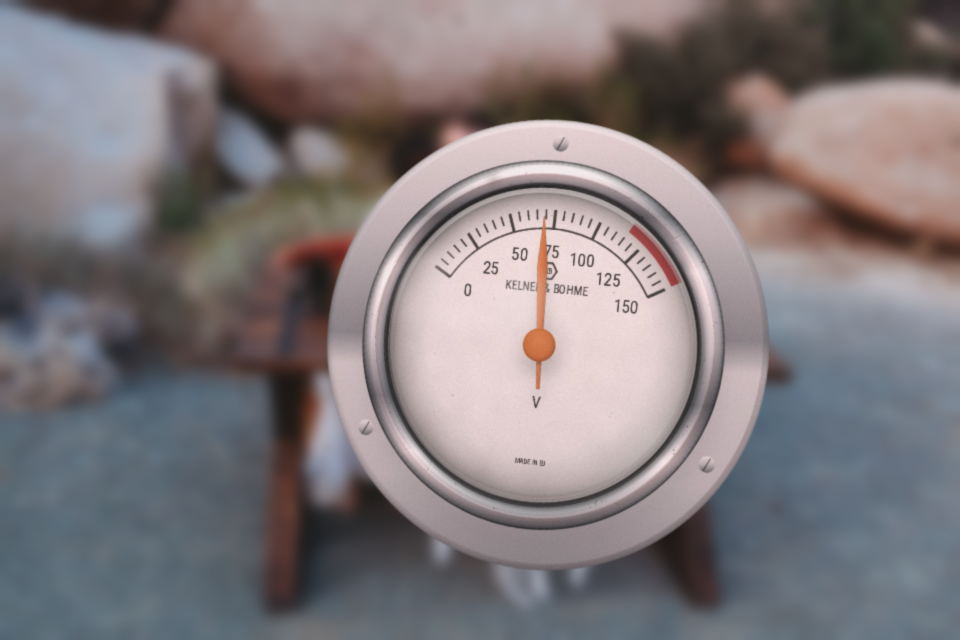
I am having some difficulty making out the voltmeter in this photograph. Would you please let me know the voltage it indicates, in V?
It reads 70 V
